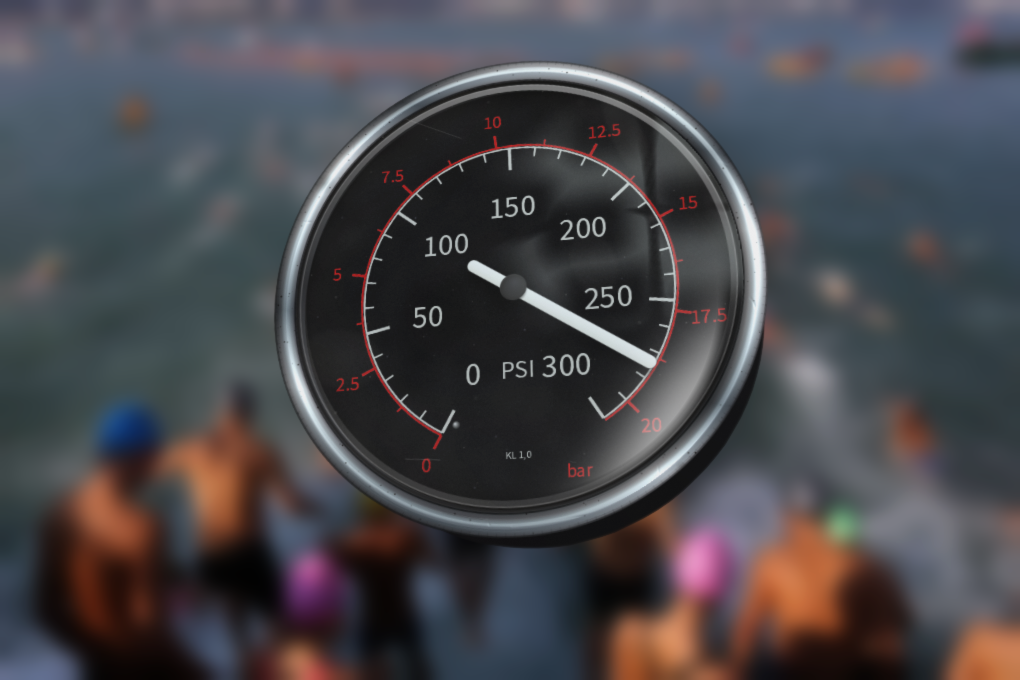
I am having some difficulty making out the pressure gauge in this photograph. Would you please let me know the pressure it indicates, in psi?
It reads 275 psi
